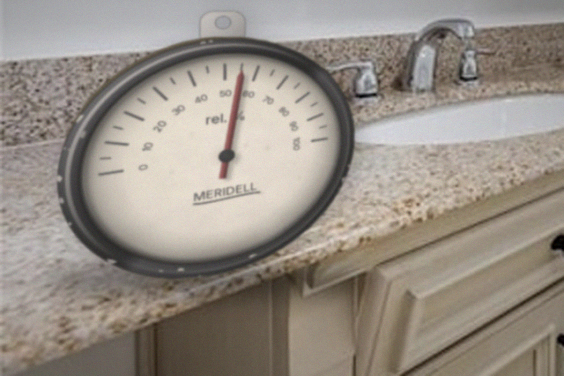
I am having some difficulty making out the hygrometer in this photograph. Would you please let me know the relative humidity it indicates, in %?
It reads 55 %
